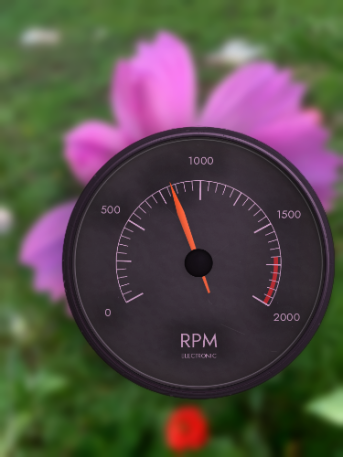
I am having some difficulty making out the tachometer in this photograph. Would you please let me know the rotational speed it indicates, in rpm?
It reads 825 rpm
